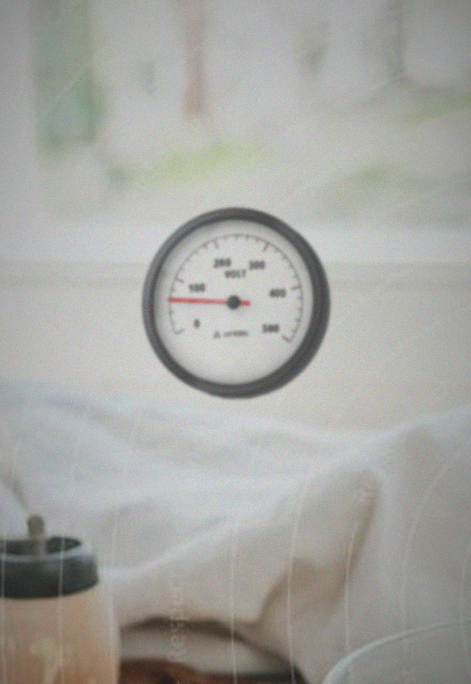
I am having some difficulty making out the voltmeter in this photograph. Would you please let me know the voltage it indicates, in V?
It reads 60 V
